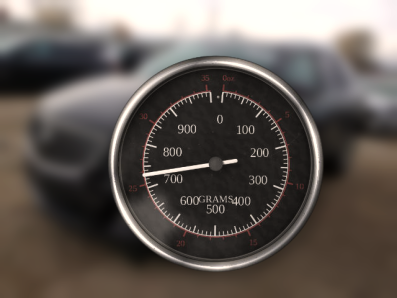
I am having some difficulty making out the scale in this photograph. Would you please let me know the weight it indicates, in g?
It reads 730 g
